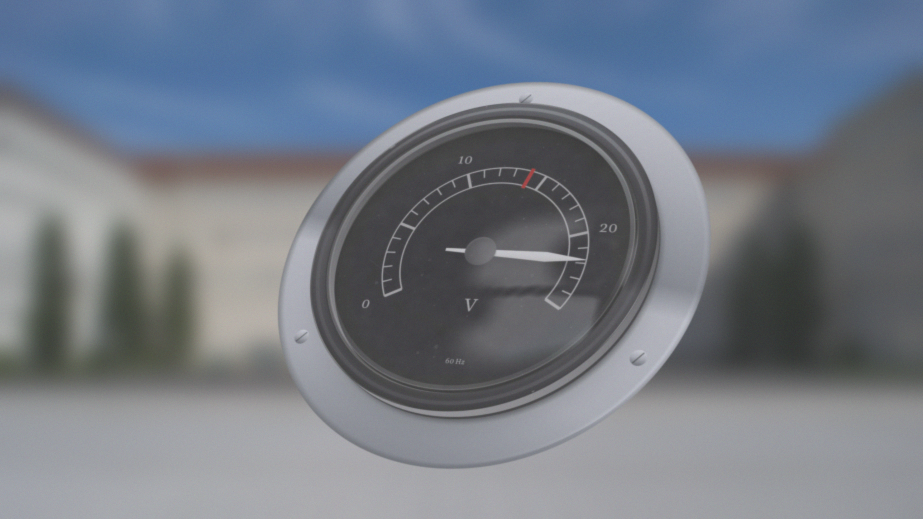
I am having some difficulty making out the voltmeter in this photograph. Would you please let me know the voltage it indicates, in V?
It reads 22 V
